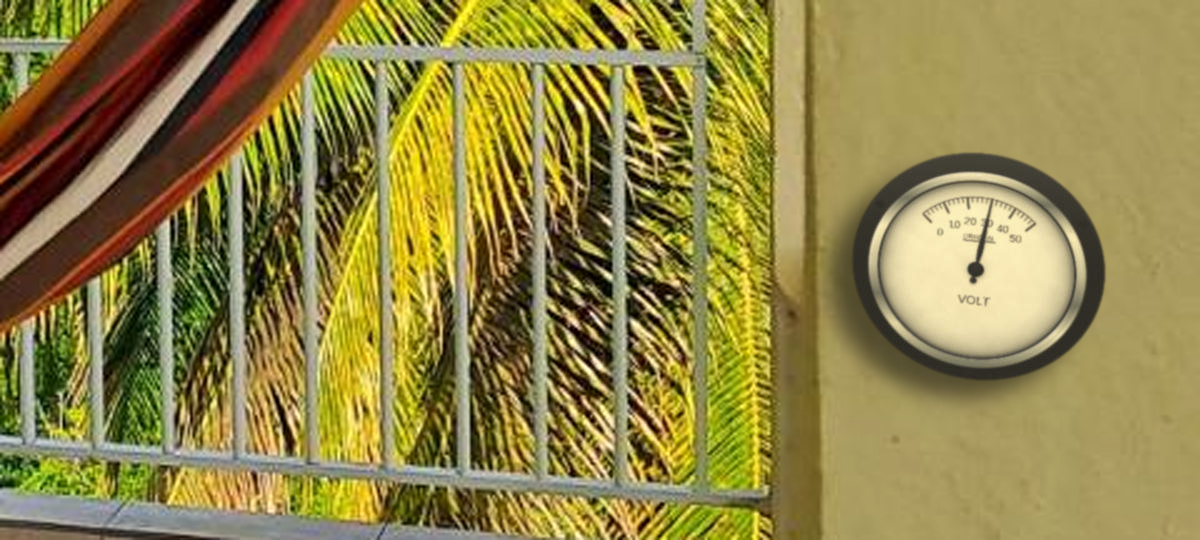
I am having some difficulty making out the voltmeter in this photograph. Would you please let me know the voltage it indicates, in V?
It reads 30 V
